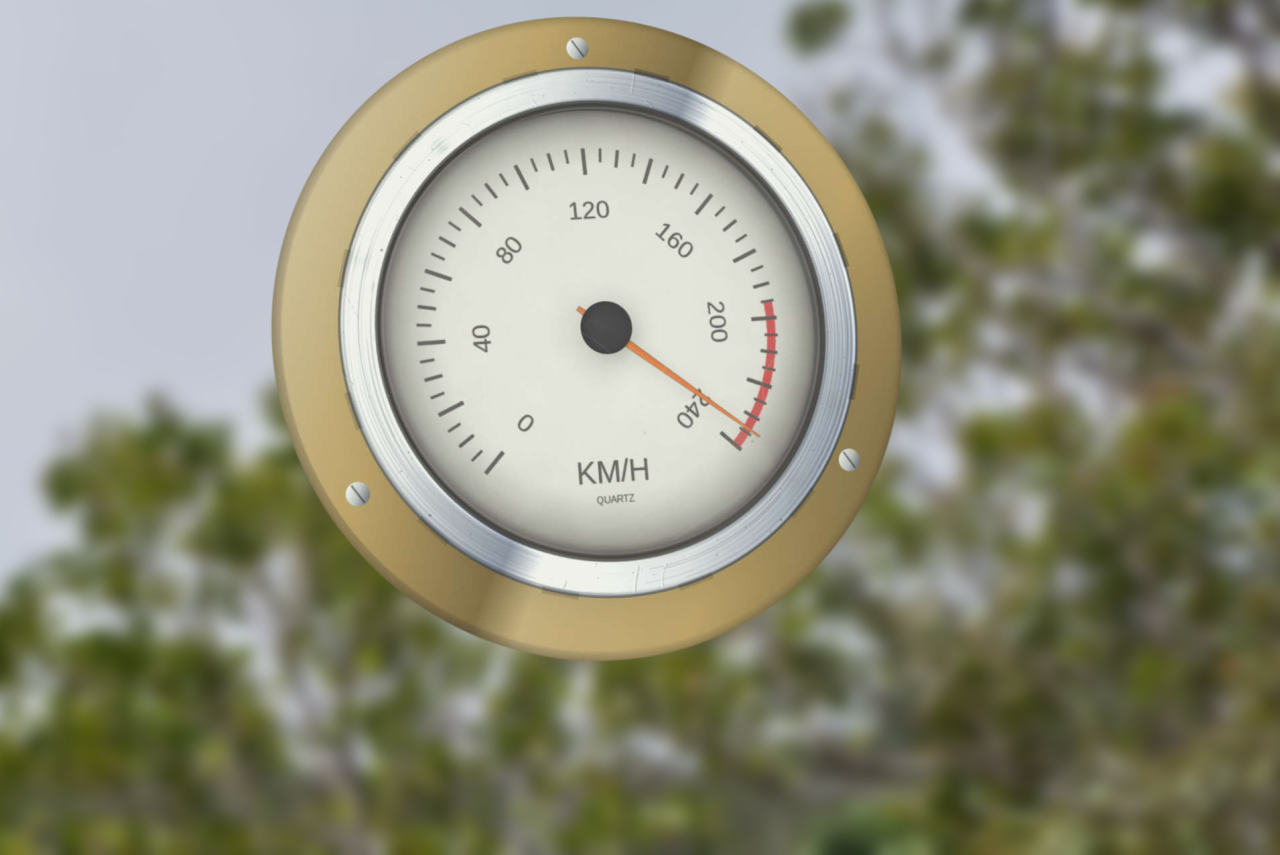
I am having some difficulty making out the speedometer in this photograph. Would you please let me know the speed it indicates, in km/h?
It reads 235 km/h
